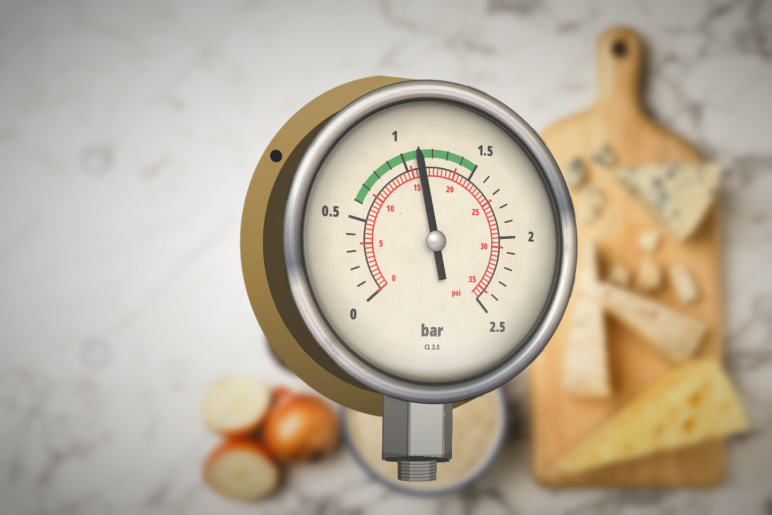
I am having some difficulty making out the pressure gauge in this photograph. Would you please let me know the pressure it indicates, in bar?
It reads 1.1 bar
